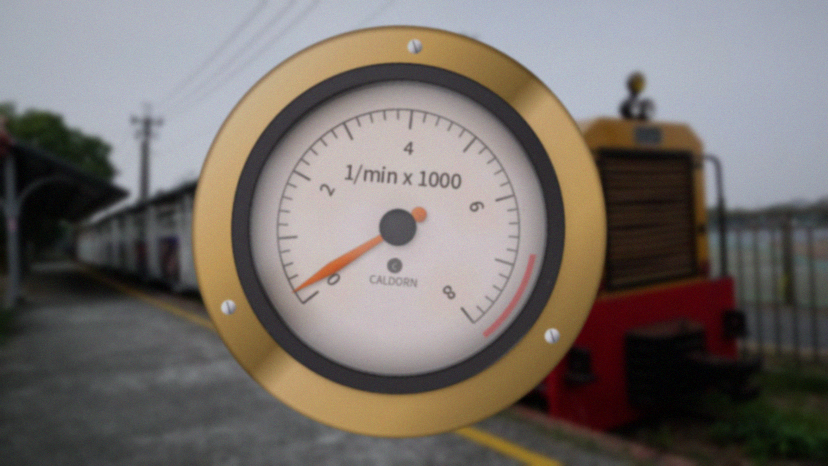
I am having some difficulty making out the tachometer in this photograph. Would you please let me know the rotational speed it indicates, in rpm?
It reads 200 rpm
